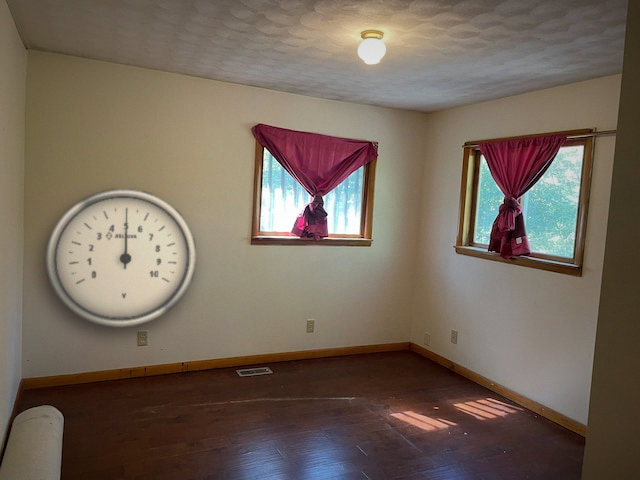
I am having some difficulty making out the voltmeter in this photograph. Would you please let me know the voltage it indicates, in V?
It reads 5 V
